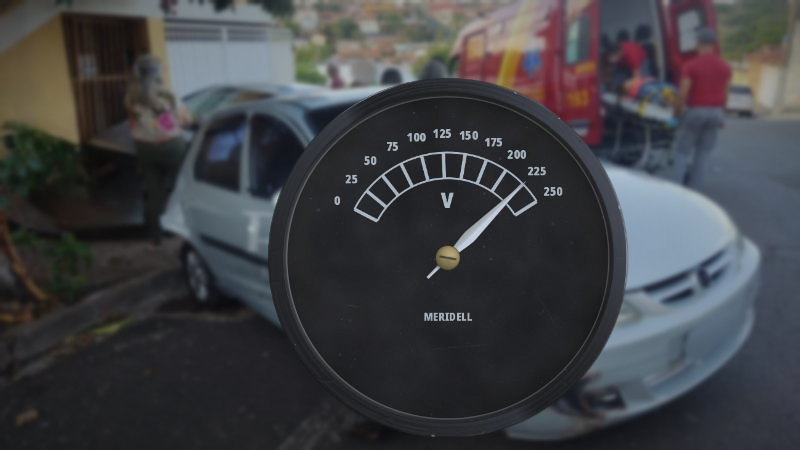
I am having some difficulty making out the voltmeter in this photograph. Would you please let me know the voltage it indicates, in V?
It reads 225 V
